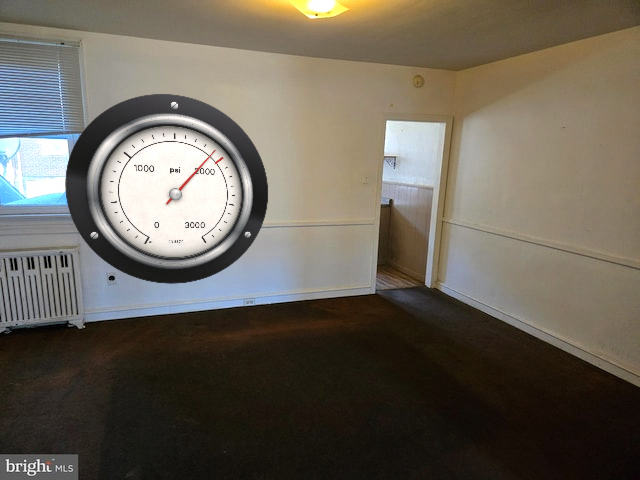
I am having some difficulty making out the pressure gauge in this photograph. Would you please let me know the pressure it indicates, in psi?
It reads 1900 psi
